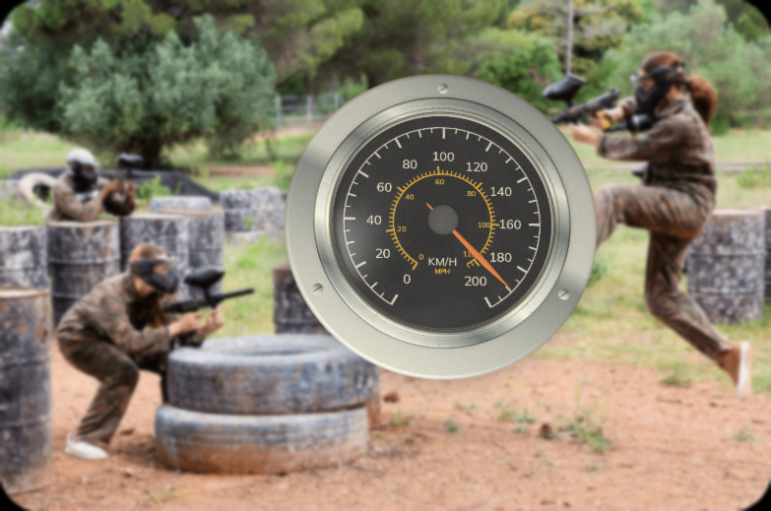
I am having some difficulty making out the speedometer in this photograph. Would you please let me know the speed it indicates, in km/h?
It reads 190 km/h
